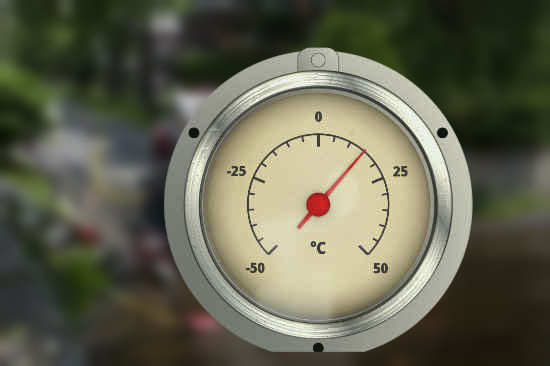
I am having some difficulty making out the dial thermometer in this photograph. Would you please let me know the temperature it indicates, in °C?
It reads 15 °C
